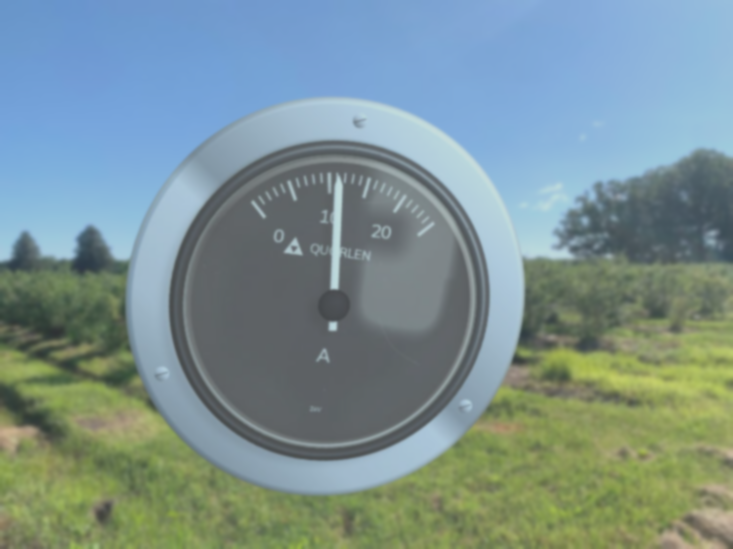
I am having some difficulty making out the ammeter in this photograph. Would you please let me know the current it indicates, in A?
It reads 11 A
